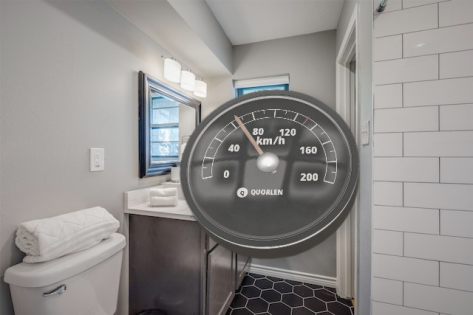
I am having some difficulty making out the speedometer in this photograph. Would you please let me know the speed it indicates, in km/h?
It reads 65 km/h
